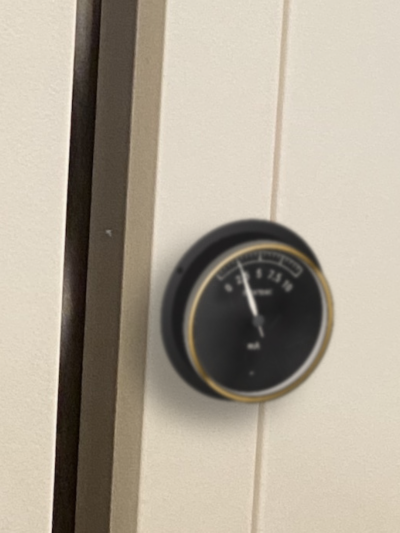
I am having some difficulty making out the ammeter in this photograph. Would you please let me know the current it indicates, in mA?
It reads 2.5 mA
